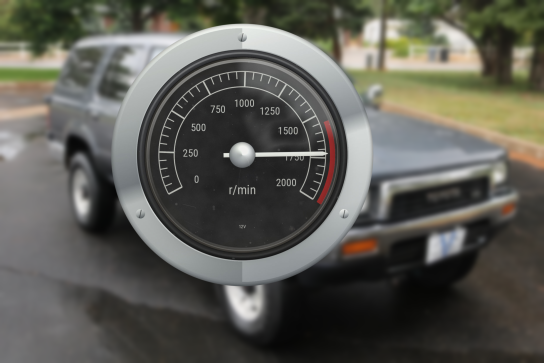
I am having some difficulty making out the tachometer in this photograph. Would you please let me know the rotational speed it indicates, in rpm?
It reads 1725 rpm
